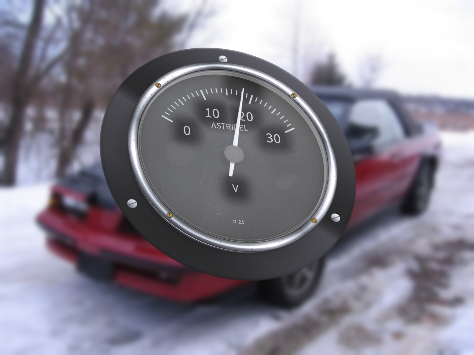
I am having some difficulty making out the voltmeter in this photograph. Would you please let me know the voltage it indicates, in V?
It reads 18 V
